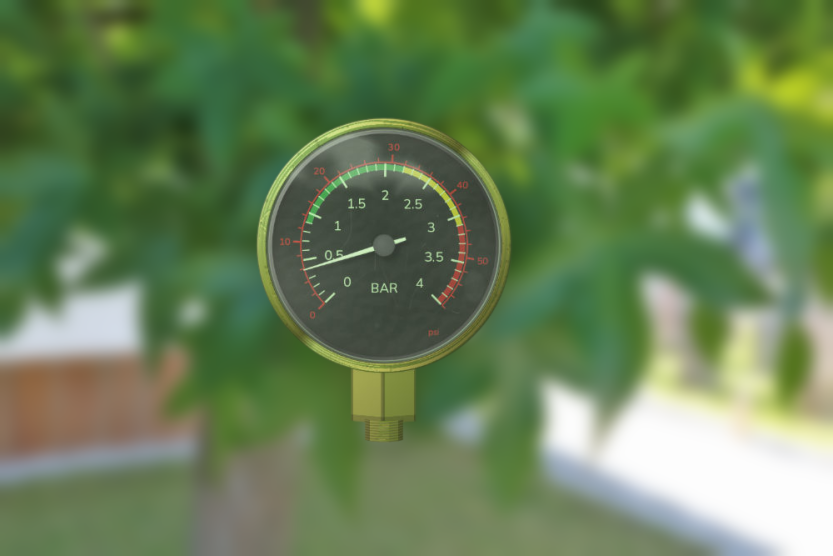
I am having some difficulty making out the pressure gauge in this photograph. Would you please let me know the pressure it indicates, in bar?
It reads 0.4 bar
